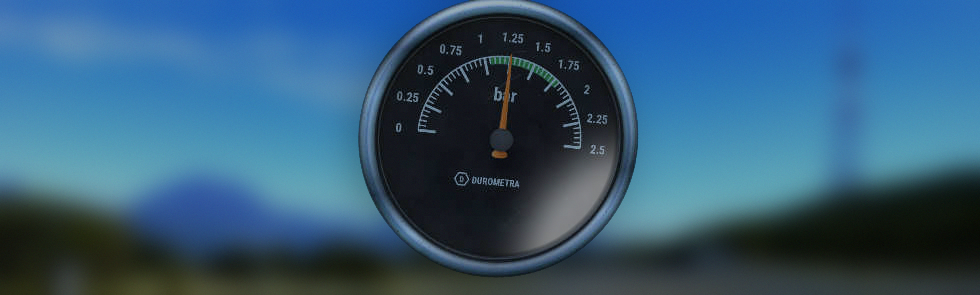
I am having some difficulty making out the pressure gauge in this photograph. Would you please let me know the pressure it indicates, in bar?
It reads 1.25 bar
